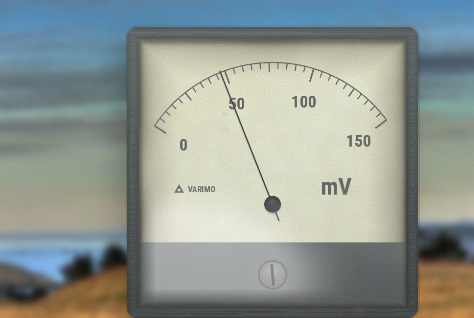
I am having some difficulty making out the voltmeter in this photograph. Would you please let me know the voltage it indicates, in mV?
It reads 47.5 mV
